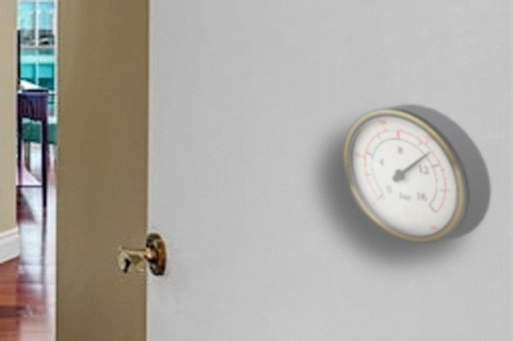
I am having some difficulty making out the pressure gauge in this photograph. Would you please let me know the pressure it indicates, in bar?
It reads 11 bar
